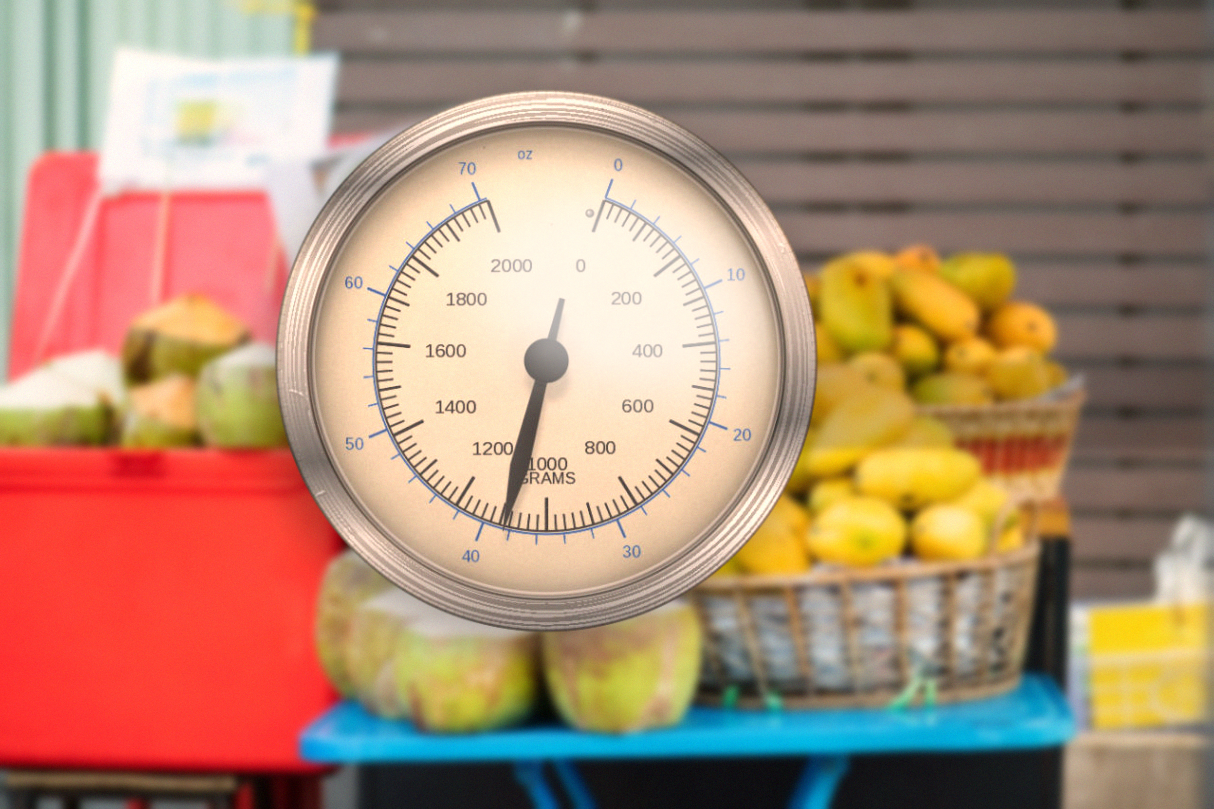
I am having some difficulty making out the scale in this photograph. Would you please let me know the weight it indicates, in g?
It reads 1090 g
